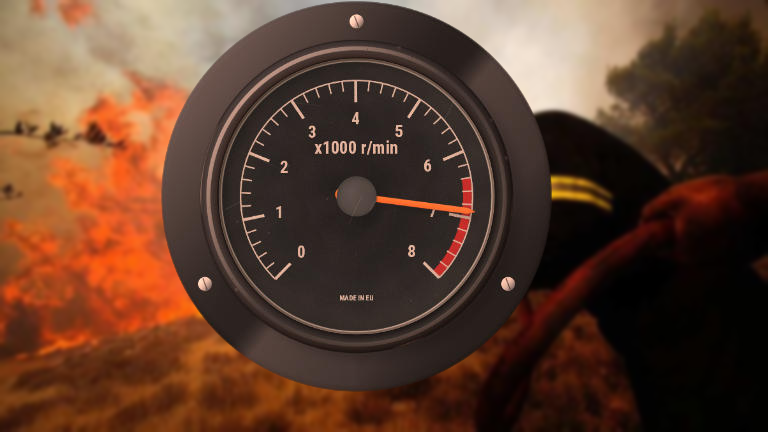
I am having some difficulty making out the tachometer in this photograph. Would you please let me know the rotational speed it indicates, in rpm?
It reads 6900 rpm
